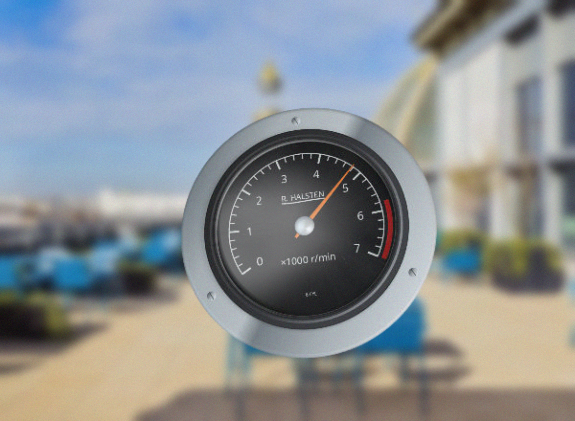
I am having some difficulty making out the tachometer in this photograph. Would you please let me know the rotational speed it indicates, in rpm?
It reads 4800 rpm
